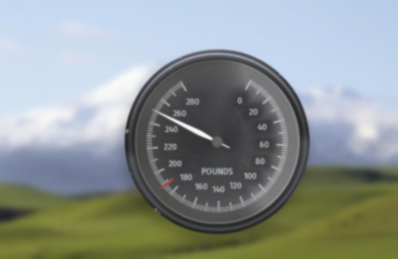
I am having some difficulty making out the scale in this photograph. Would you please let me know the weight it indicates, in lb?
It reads 250 lb
